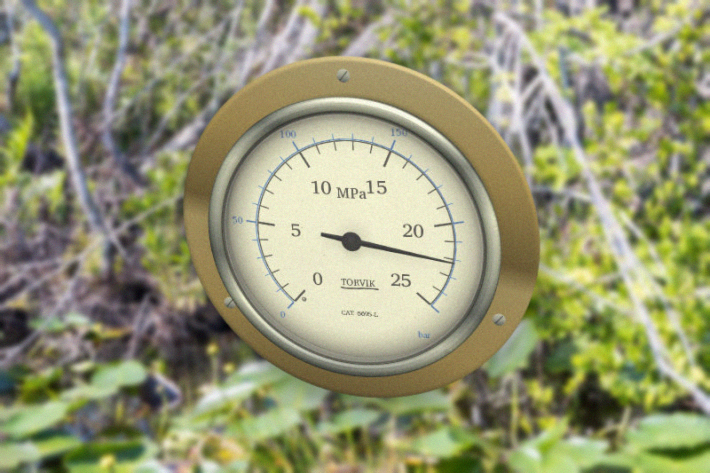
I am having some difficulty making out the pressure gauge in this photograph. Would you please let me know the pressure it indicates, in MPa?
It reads 22 MPa
